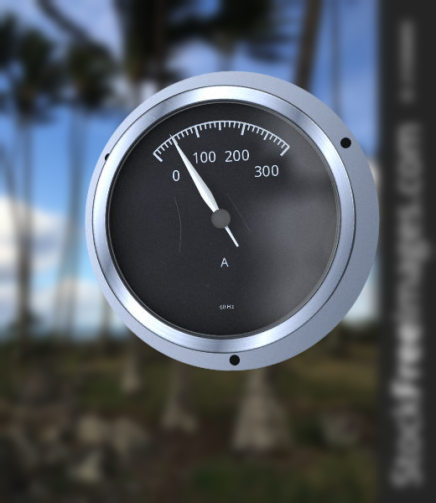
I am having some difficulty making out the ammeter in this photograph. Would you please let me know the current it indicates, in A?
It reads 50 A
